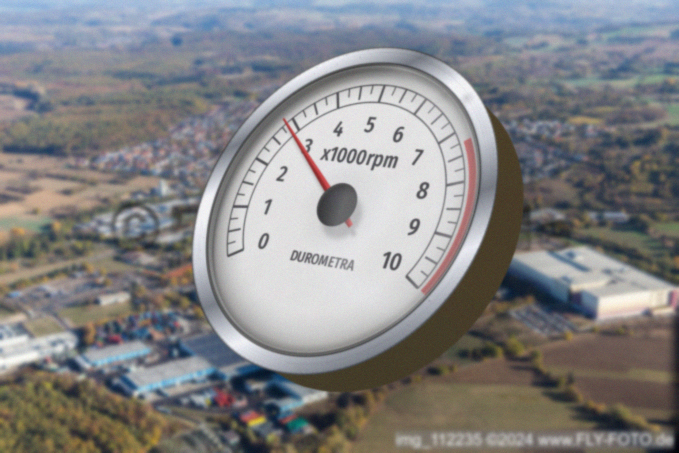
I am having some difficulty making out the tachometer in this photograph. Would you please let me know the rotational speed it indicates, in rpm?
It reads 2875 rpm
